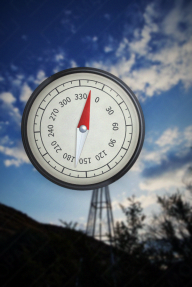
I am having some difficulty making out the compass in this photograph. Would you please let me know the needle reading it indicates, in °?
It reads 345 °
